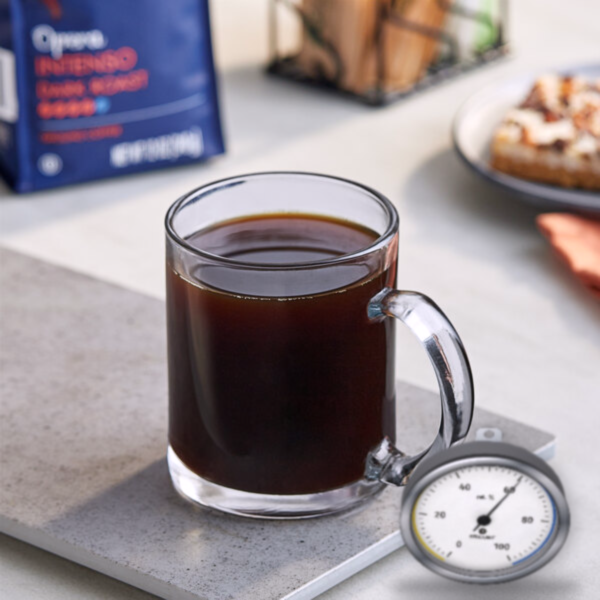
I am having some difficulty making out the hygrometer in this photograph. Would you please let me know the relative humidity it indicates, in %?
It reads 60 %
